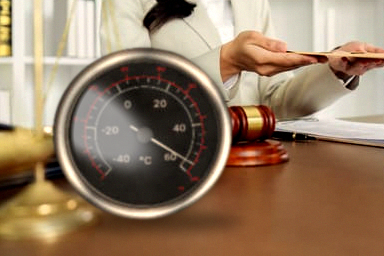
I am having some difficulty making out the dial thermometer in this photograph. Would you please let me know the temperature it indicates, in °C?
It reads 56 °C
